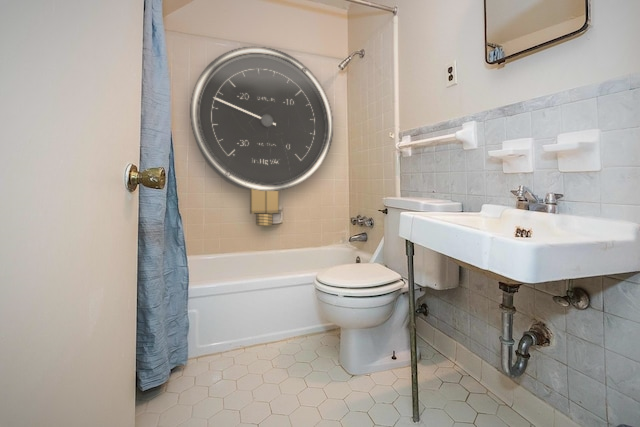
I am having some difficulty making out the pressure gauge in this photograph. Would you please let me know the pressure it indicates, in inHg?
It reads -23 inHg
